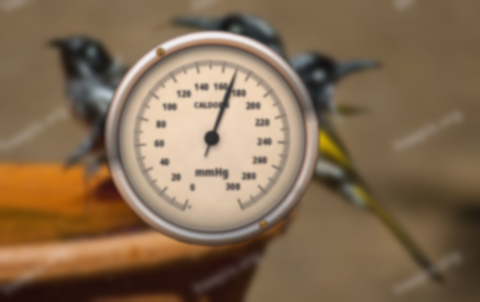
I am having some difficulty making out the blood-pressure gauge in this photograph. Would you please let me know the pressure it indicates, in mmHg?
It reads 170 mmHg
